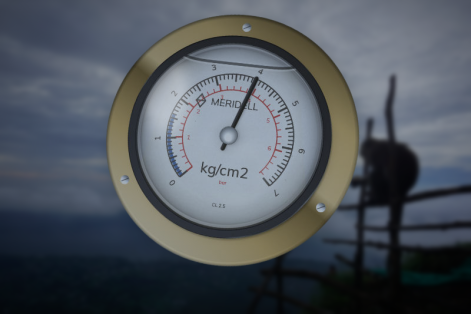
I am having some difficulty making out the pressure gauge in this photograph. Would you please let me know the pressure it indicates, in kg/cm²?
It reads 4 kg/cm²
